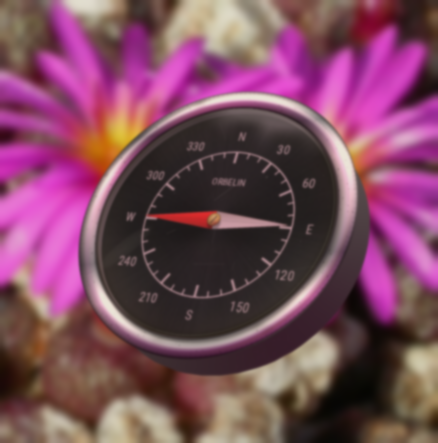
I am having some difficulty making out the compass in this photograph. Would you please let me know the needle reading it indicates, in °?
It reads 270 °
